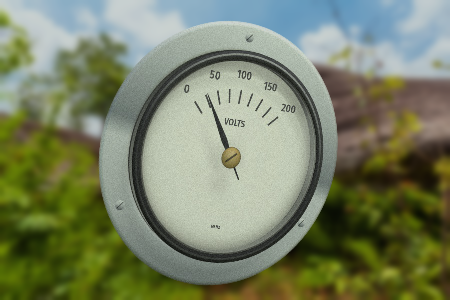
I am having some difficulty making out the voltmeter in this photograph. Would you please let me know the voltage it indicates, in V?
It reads 25 V
